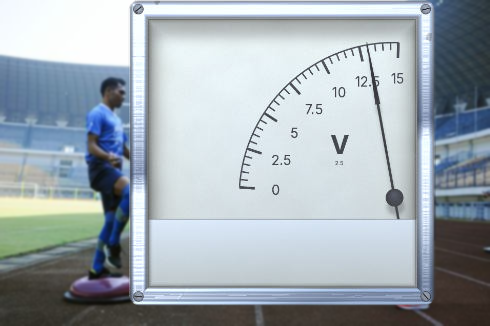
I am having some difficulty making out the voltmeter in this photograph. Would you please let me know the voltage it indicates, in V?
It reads 13 V
